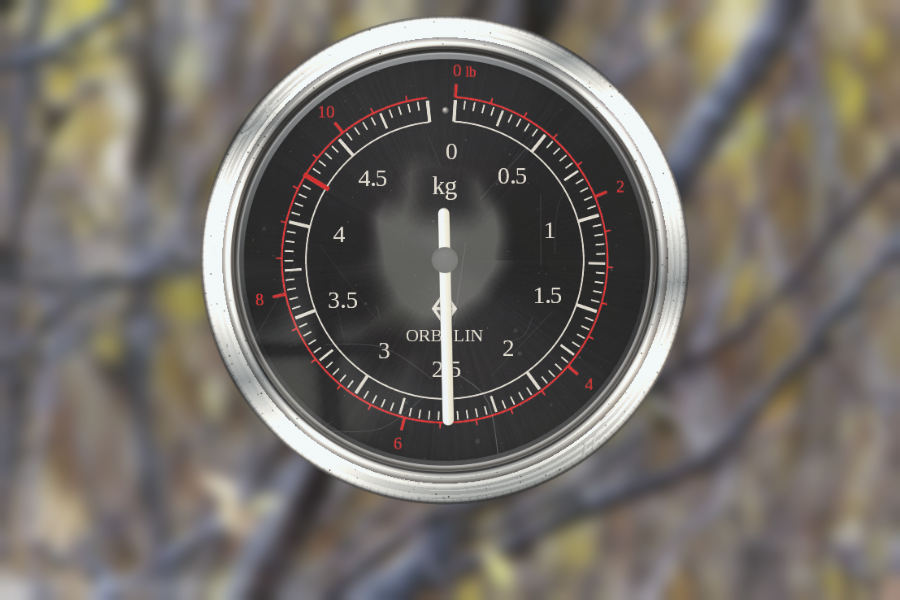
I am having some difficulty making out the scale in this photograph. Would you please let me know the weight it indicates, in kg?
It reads 2.5 kg
